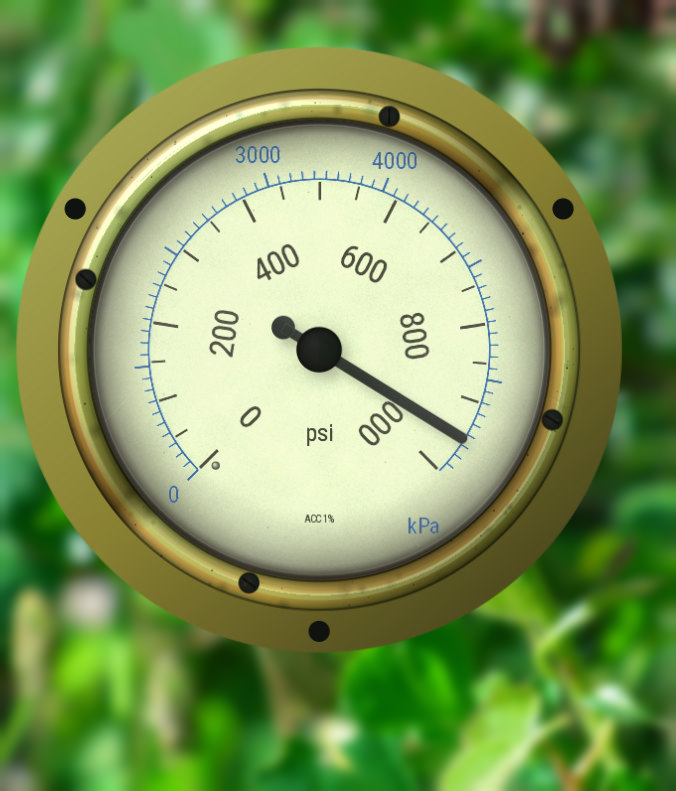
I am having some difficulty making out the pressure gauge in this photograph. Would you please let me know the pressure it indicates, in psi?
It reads 950 psi
